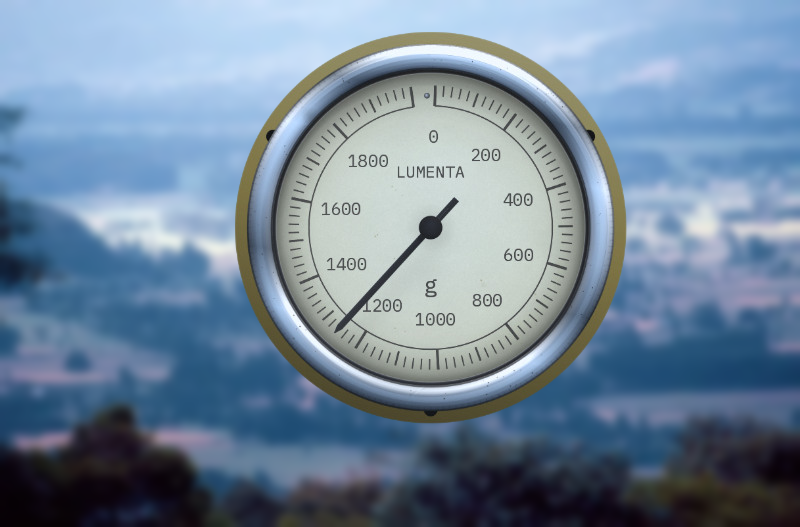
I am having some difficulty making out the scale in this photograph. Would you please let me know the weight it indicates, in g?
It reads 1260 g
